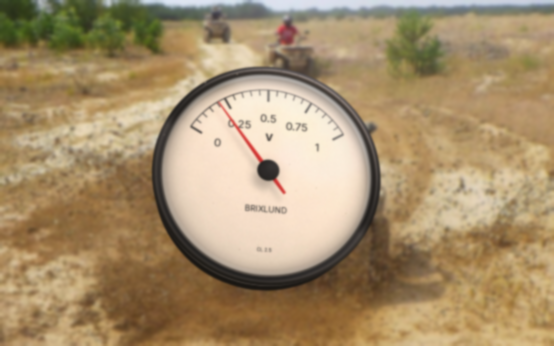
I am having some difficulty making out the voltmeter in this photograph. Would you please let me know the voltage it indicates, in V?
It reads 0.2 V
